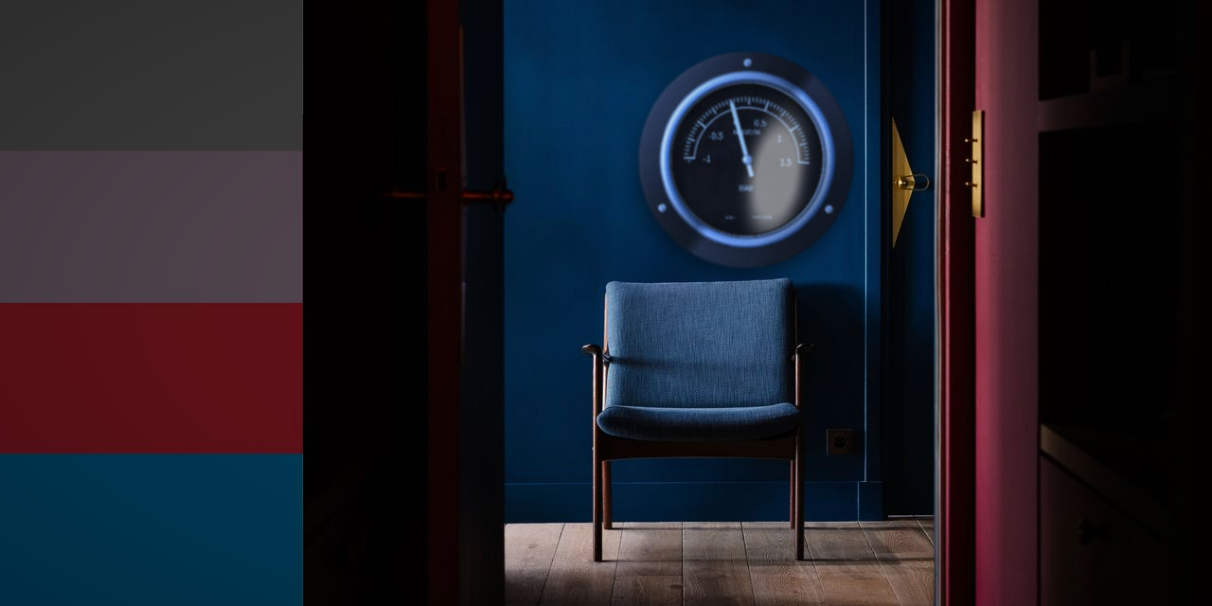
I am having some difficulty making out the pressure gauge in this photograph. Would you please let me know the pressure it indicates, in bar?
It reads 0 bar
